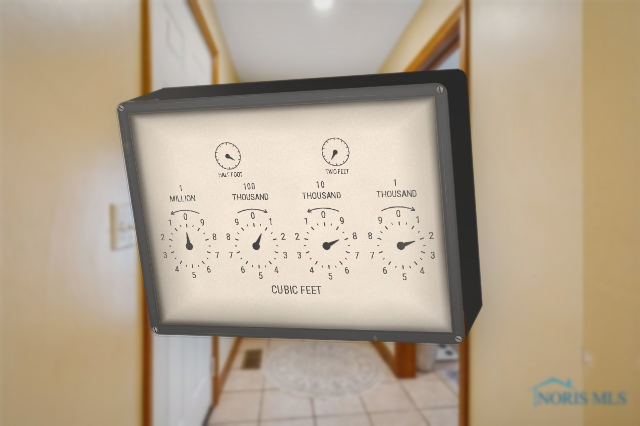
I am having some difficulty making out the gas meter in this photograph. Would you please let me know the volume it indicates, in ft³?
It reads 8200 ft³
